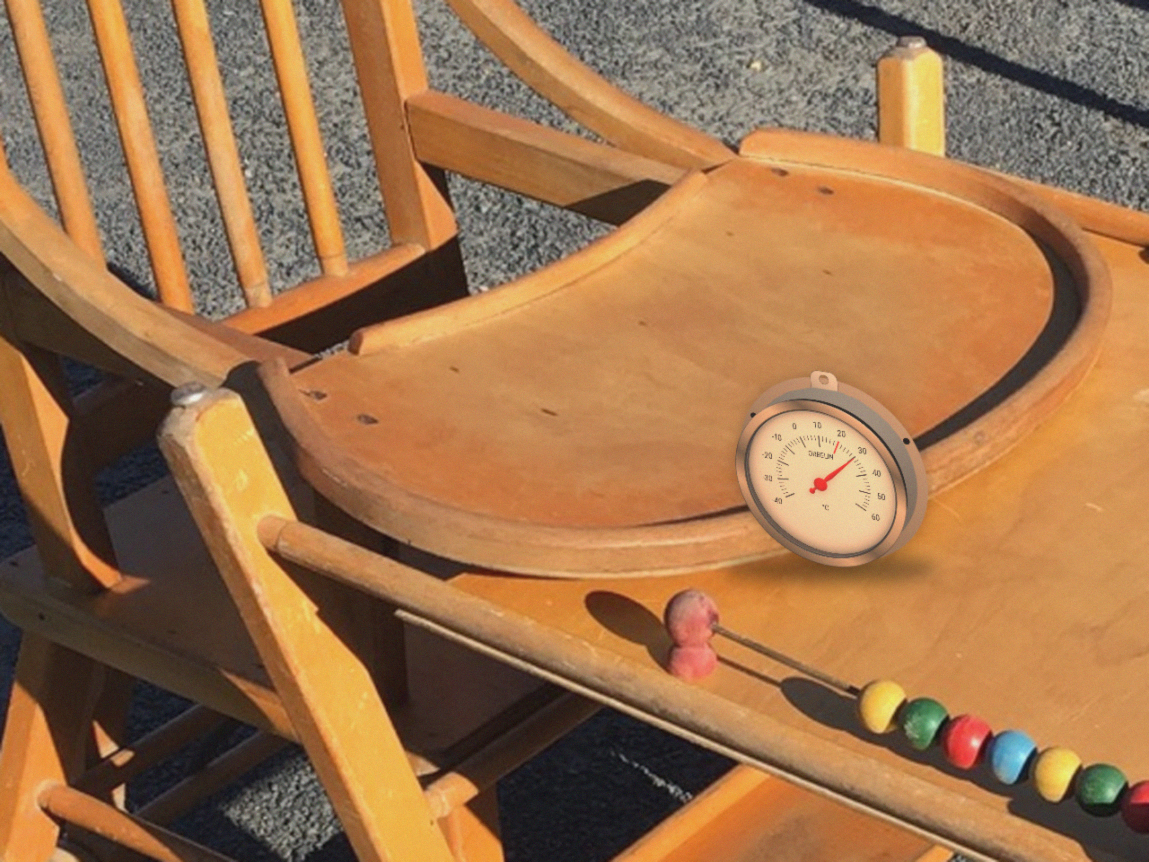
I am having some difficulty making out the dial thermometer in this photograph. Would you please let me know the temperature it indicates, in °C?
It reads 30 °C
